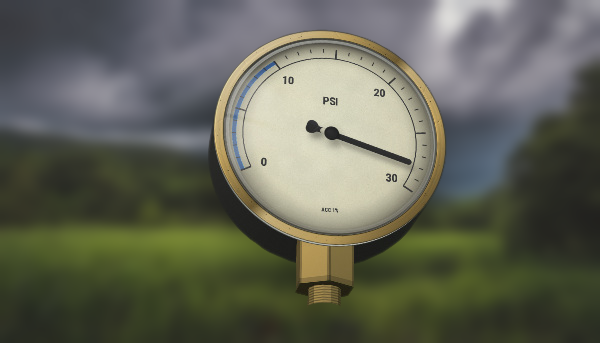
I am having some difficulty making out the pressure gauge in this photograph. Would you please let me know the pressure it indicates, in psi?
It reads 28 psi
